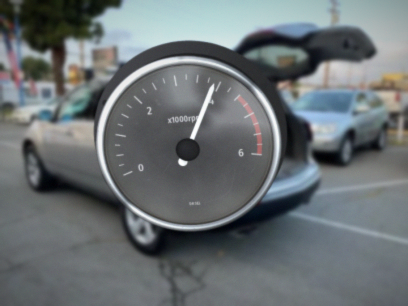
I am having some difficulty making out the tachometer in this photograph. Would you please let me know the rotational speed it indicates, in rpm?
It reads 3875 rpm
